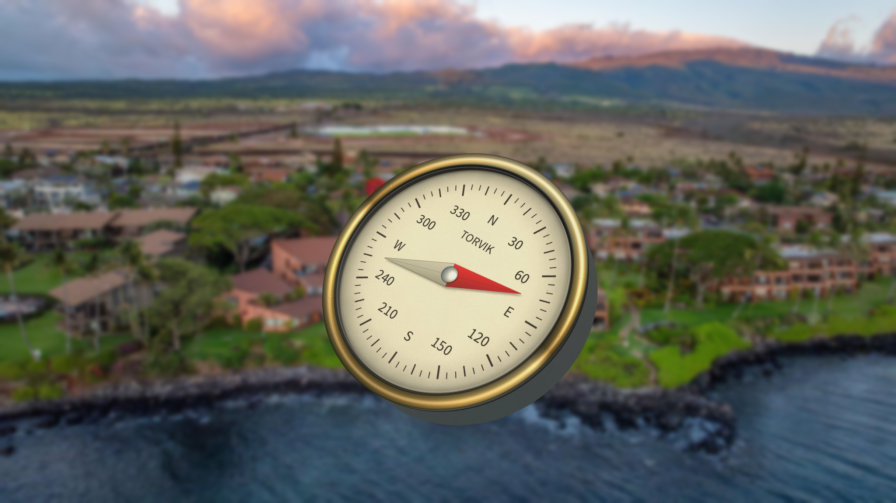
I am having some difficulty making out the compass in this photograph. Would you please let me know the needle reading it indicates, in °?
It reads 75 °
